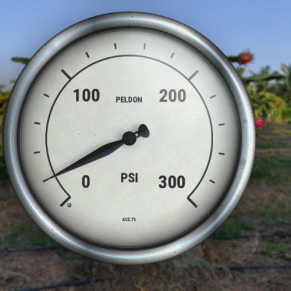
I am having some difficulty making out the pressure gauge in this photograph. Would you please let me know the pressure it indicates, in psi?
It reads 20 psi
